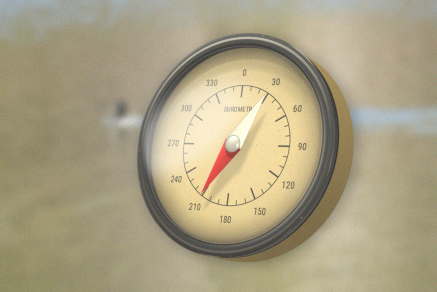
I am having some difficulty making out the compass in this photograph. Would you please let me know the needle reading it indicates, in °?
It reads 210 °
